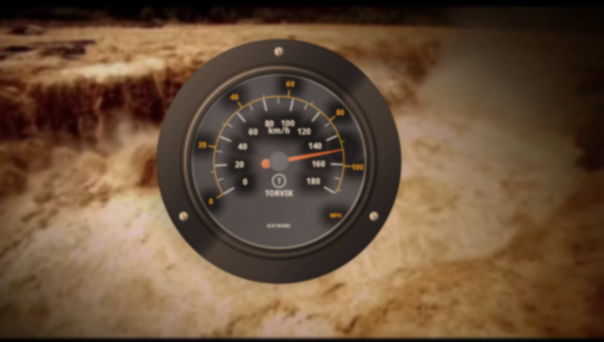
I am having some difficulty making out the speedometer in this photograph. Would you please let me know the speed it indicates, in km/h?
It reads 150 km/h
